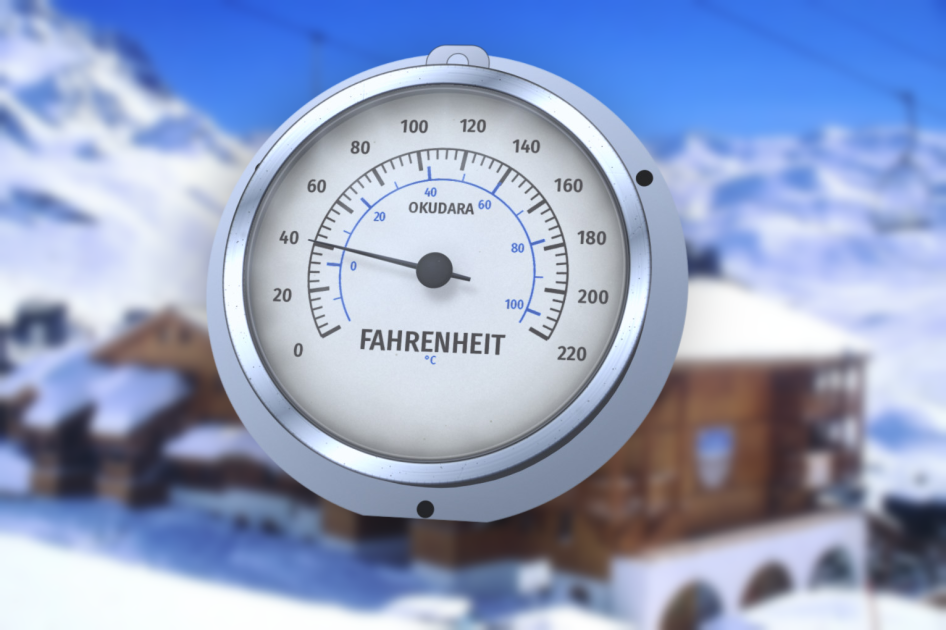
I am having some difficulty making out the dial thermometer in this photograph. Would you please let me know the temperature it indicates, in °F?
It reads 40 °F
